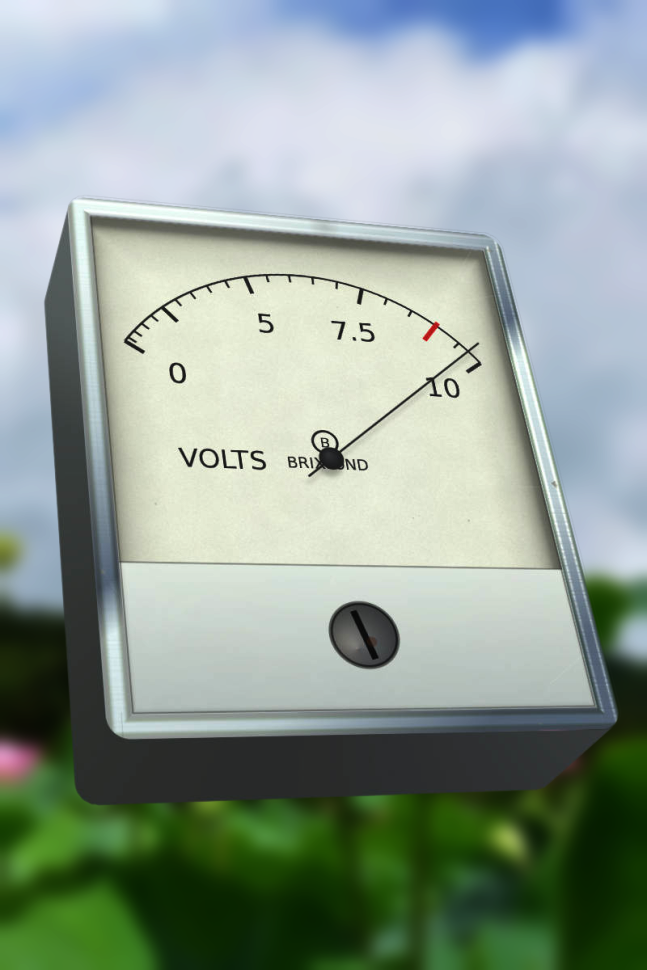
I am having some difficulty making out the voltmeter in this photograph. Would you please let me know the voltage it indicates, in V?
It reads 9.75 V
